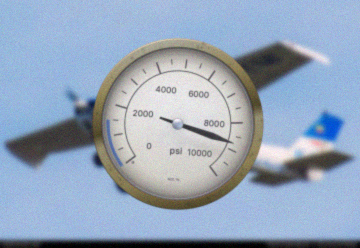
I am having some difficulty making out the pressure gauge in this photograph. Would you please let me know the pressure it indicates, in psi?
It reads 8750 psi
